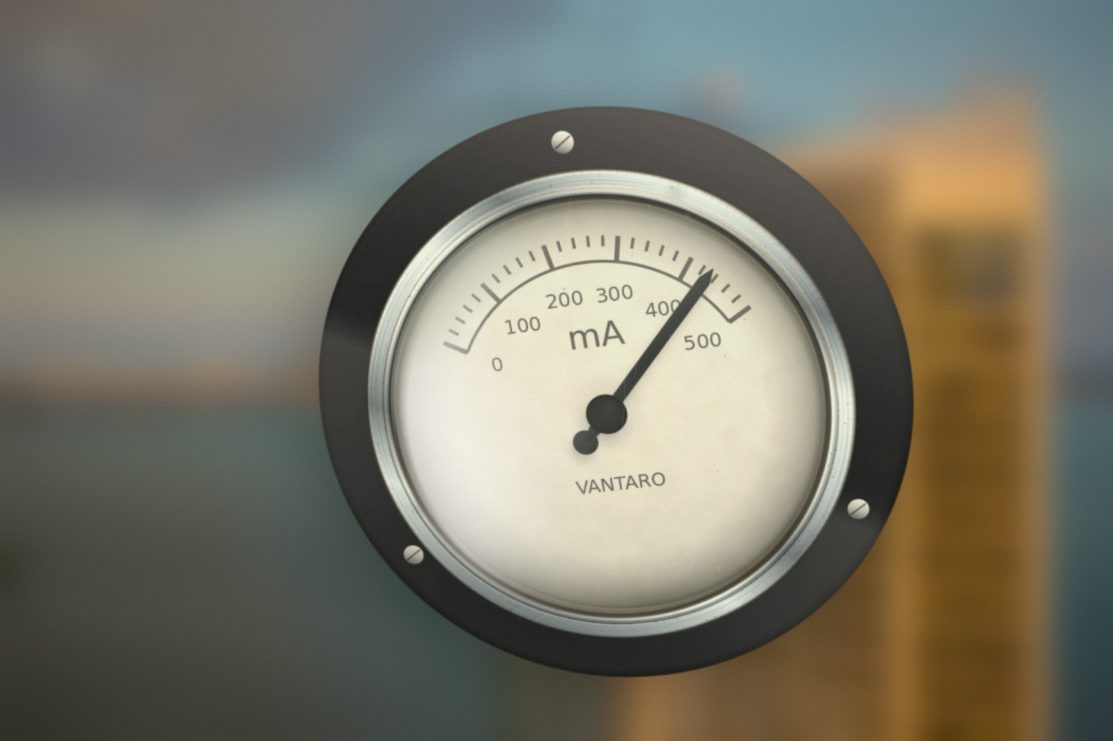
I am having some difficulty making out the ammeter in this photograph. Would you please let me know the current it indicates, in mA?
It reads 430 mA
